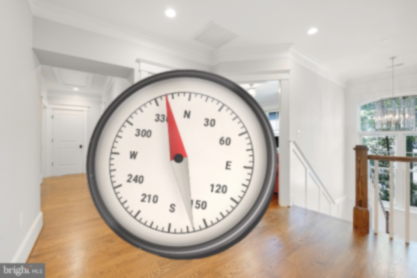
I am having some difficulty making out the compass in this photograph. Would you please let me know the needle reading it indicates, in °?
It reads 340 °
